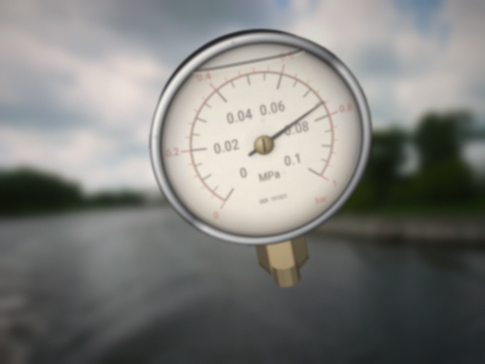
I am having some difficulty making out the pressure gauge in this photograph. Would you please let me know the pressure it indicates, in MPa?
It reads 0.075 MPa
